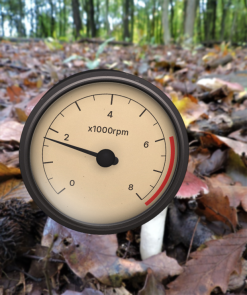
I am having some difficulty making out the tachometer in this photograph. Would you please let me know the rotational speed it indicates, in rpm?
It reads 1750 rpm
